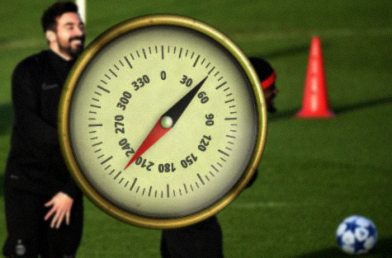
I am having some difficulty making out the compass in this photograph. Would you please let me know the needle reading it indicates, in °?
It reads 225 °
